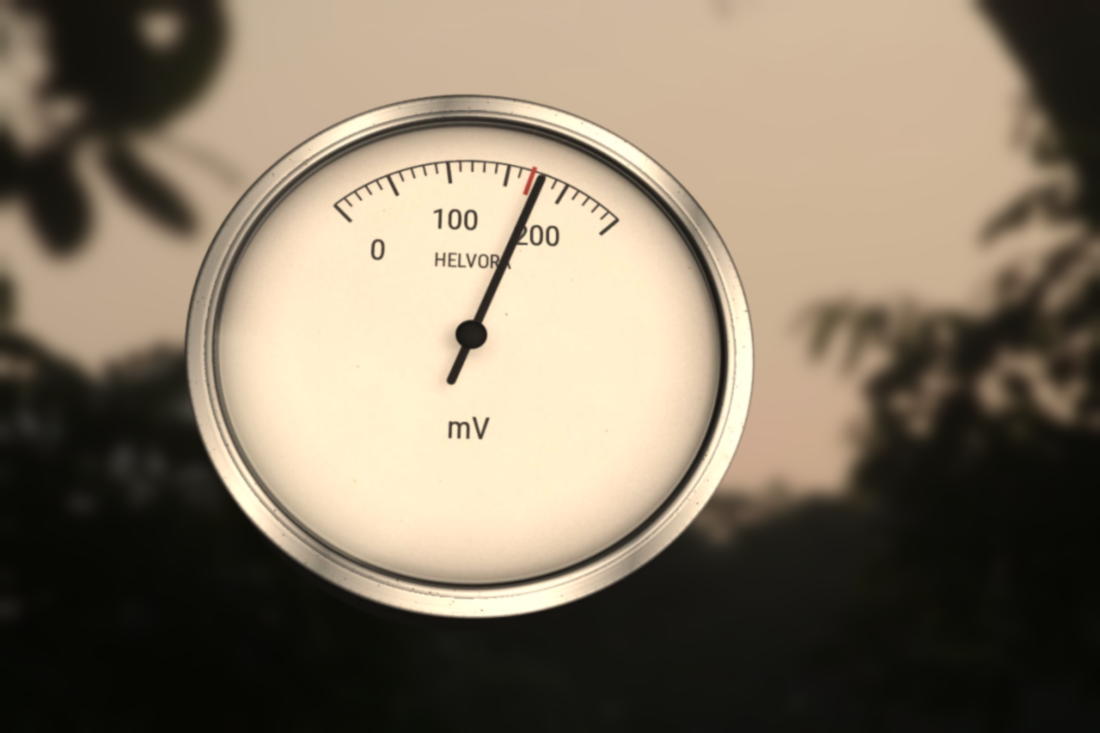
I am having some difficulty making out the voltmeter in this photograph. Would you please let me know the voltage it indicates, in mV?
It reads 180 mV
